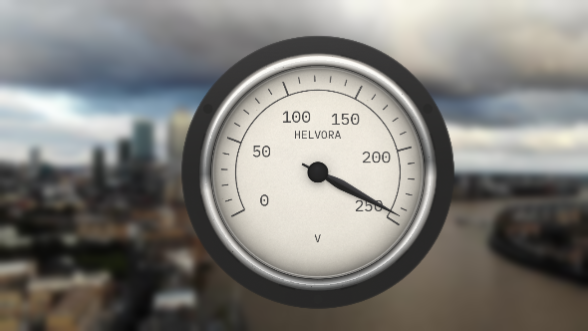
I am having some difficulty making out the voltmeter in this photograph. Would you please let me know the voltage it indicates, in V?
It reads 245 V
